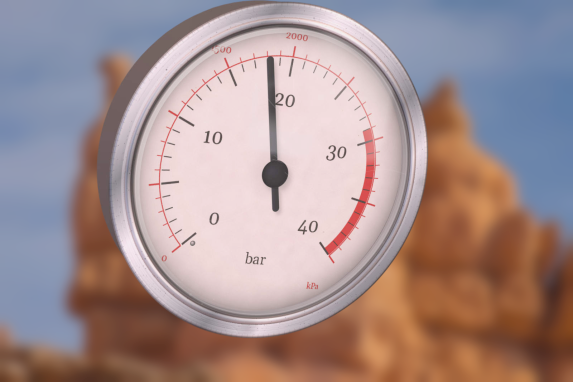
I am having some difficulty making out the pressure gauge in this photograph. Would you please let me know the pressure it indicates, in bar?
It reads 18 bar
